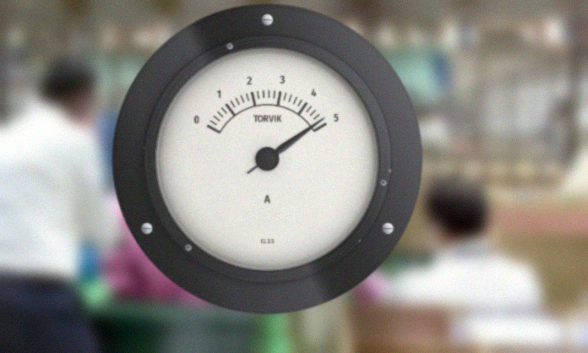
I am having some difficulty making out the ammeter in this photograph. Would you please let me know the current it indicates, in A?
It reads 4.8 A
